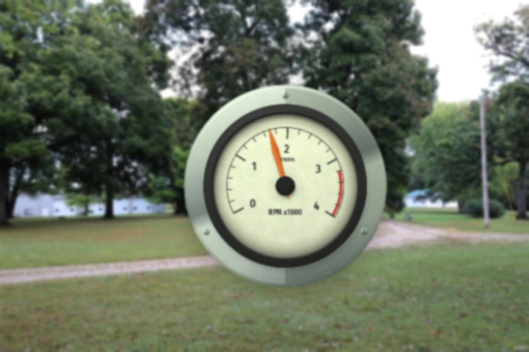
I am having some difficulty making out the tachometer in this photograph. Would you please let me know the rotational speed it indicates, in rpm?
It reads 1700 rpm
